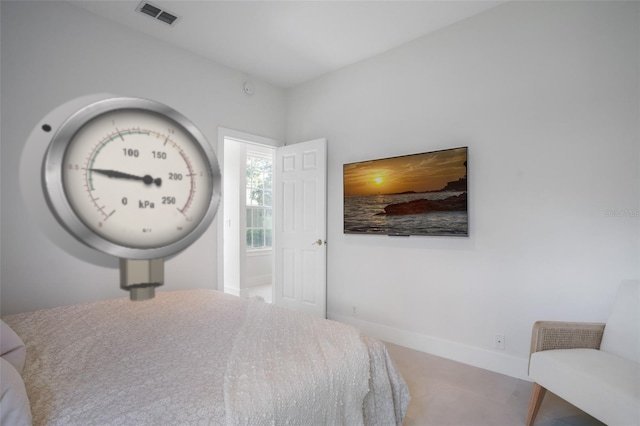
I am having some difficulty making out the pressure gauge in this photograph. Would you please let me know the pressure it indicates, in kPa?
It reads 50 kPa
